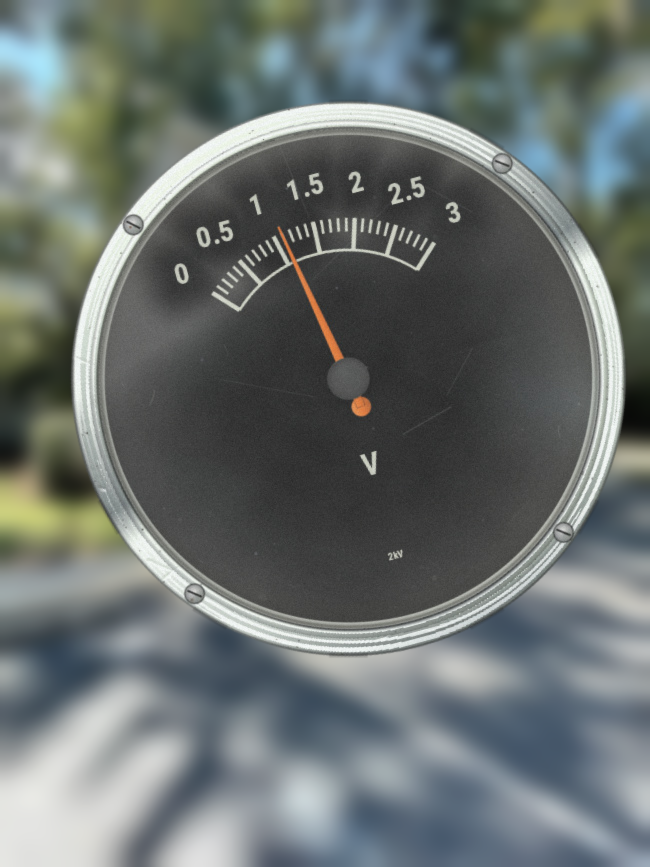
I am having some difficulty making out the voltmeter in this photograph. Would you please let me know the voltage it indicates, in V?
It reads 1.1 V
